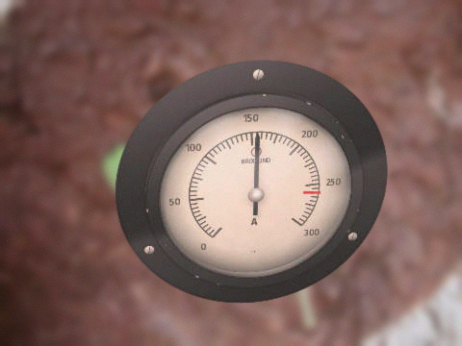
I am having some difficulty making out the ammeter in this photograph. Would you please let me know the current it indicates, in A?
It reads 155 A
